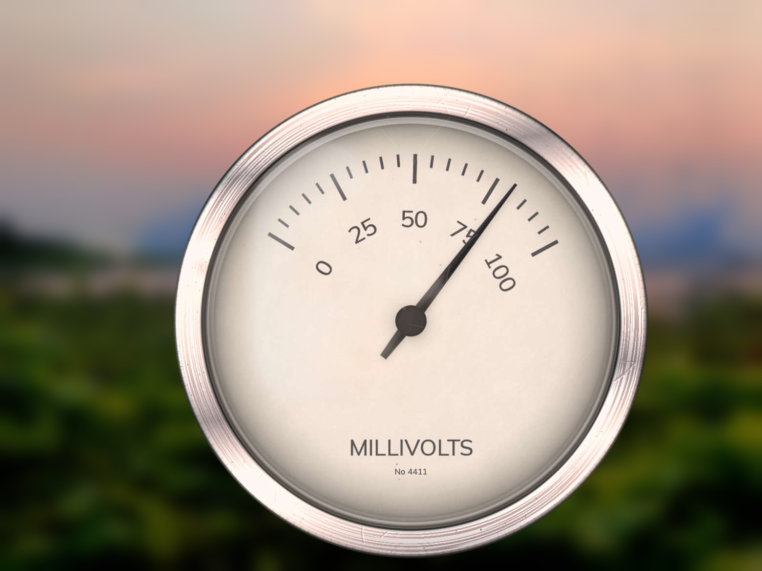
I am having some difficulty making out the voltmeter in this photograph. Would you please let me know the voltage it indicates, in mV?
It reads 80 mV
